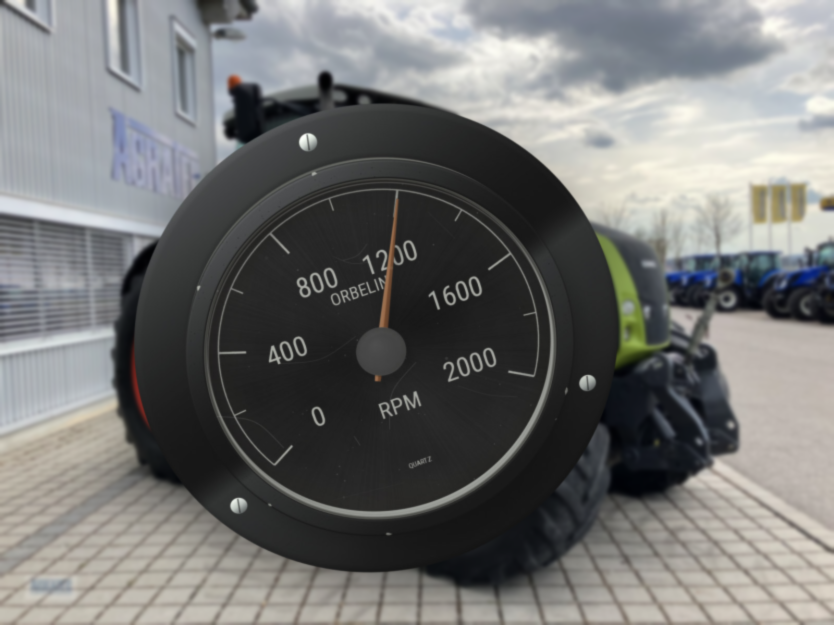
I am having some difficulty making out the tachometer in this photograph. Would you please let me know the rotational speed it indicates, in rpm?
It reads 1200 rpm
